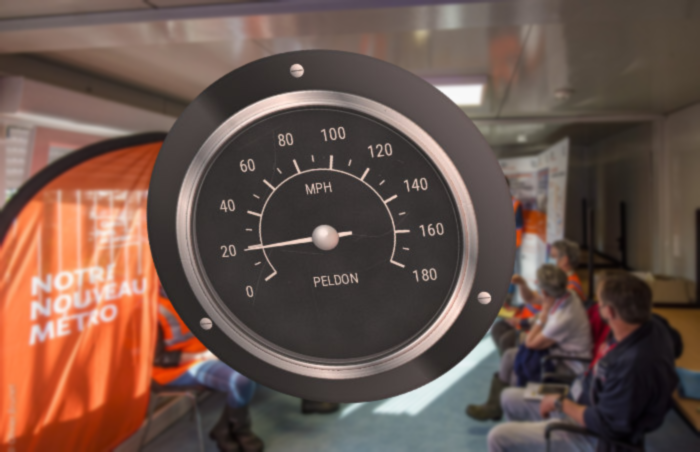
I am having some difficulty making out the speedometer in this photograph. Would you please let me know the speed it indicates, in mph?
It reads 20 mph
